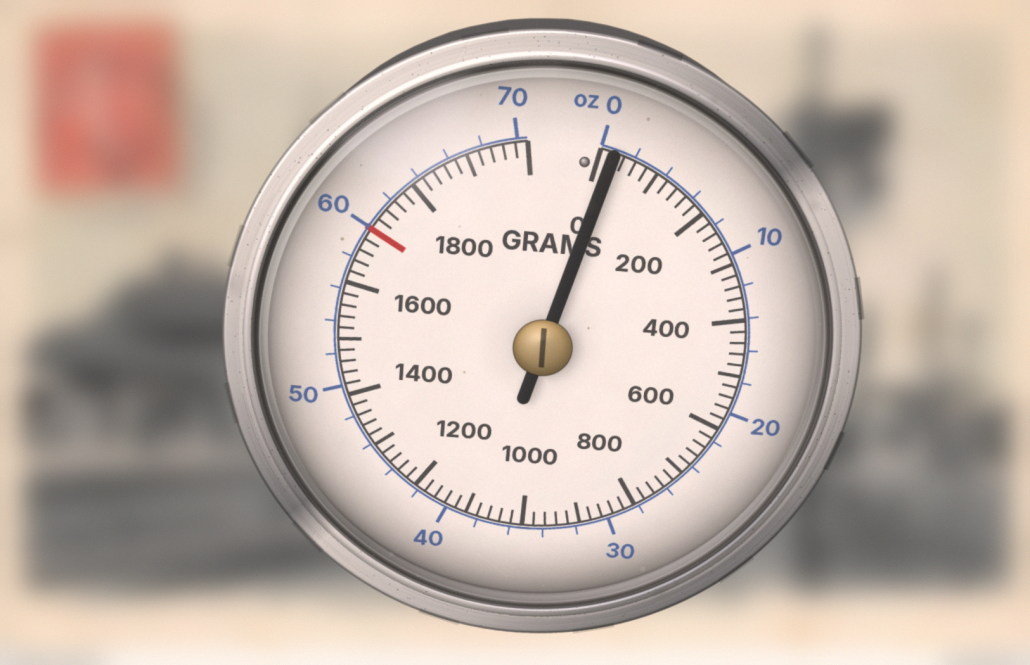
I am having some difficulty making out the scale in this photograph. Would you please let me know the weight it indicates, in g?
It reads 20 g
